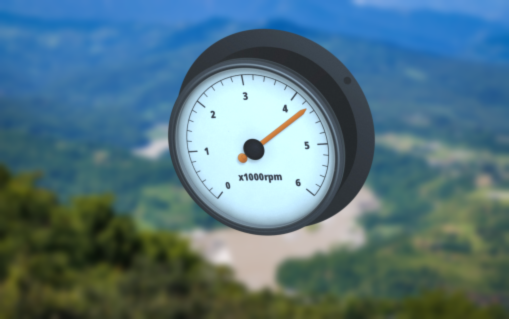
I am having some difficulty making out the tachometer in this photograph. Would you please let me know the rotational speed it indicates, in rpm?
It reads 4300 rpm
